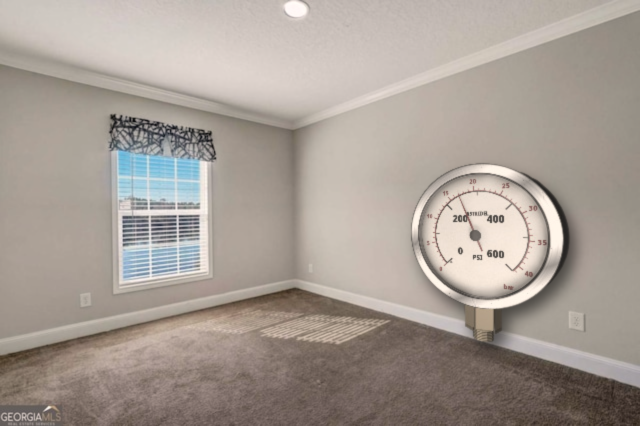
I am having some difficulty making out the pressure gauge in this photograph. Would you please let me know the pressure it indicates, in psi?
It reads 250 psi
